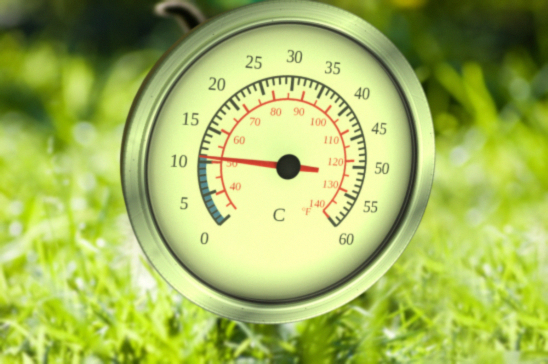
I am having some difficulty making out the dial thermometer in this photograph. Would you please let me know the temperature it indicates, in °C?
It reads 11 °C
